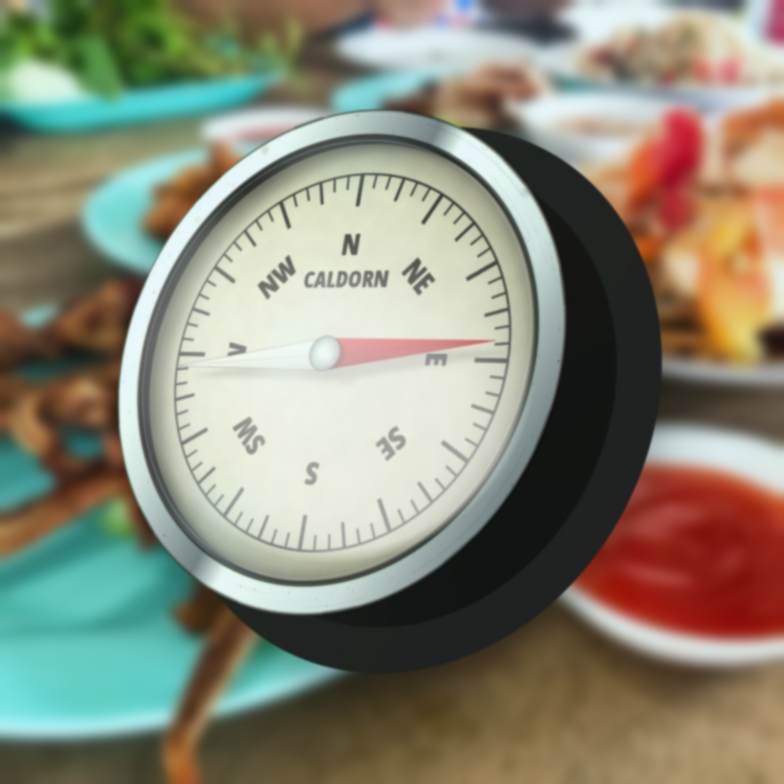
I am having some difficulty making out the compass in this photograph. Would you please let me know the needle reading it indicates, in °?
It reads 85 °
